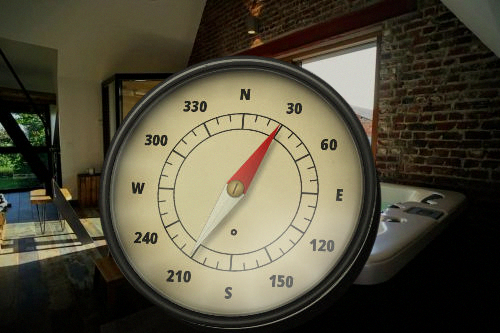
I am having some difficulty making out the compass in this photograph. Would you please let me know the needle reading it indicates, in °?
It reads 30 °
